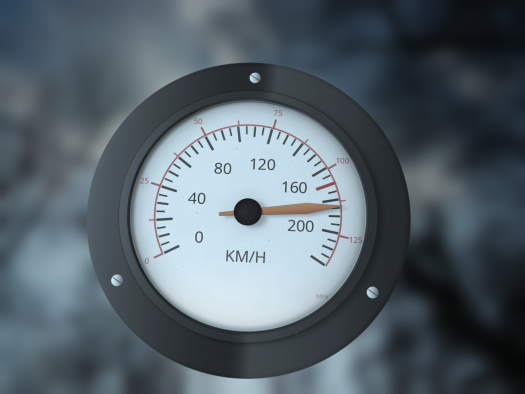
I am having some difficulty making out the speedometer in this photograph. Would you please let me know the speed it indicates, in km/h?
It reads 185 km/h
